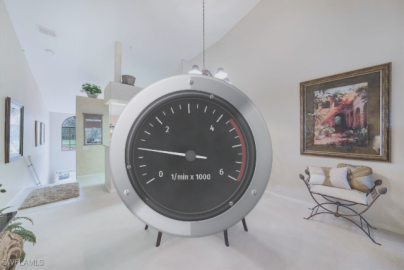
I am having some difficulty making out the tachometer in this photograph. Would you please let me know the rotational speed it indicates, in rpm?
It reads 1000 rpm
